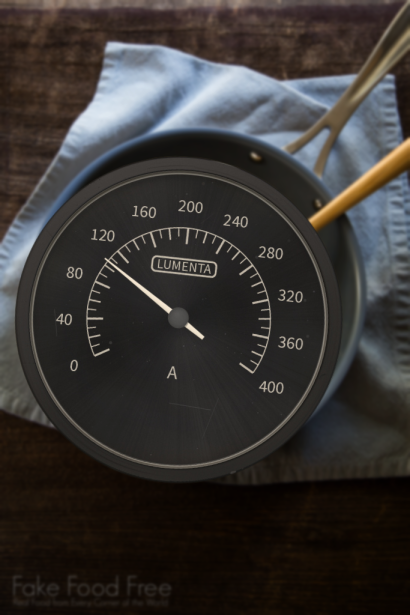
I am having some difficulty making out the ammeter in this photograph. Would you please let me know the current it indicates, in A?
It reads 105 A
